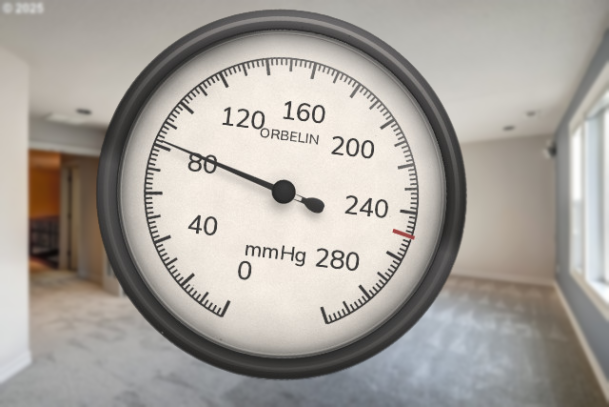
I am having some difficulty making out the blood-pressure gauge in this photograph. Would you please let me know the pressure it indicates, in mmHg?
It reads 82 mmHg
